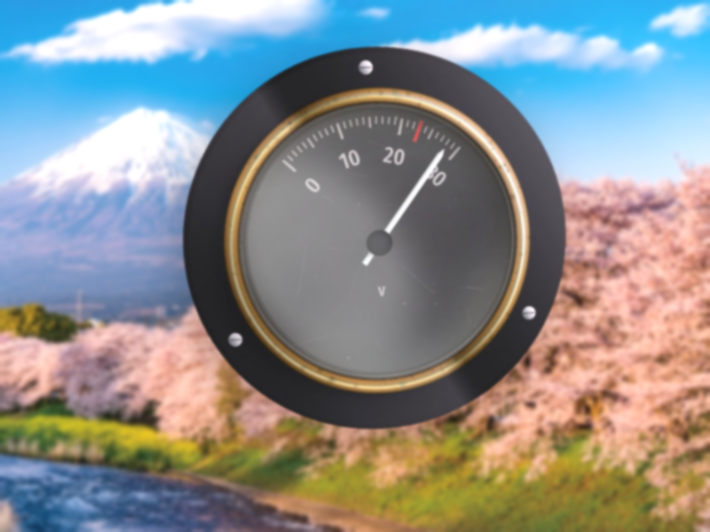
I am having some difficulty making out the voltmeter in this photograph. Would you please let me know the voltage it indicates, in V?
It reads 28 V
